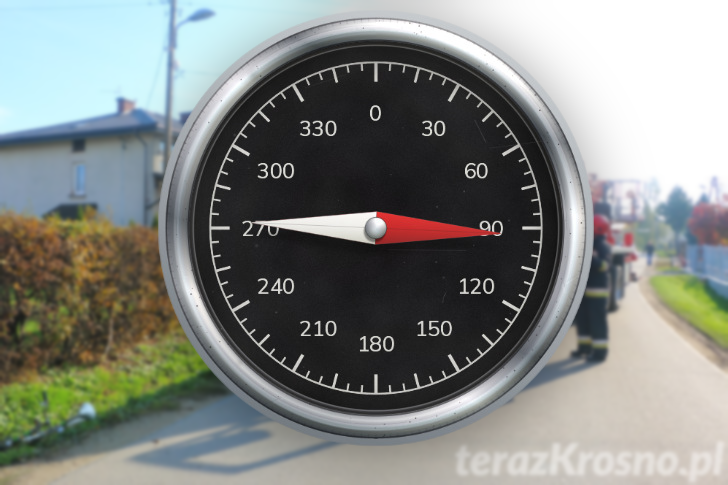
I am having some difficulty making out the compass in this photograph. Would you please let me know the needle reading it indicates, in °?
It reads 92.5 °
